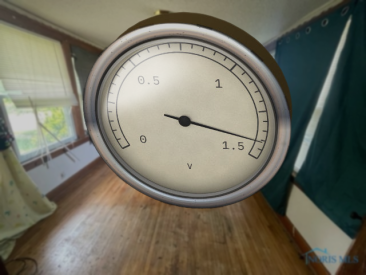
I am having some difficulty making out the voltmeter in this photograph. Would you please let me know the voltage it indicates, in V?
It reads 1.4 V
